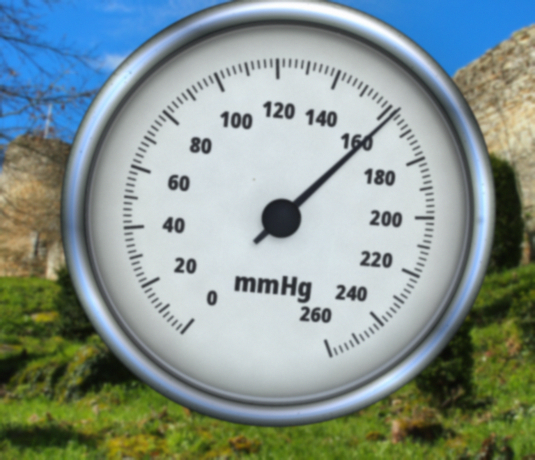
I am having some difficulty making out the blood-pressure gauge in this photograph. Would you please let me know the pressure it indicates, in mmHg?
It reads 162 mmHg
